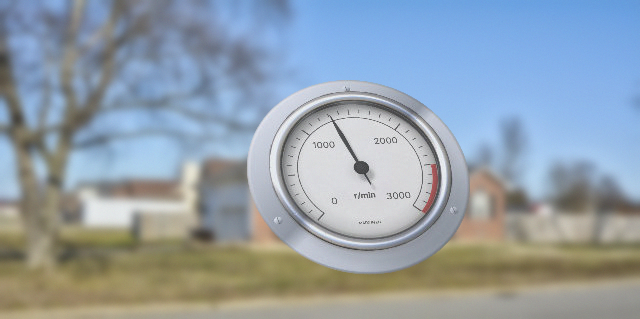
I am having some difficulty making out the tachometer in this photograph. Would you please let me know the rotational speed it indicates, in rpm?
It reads 1300 rpm
